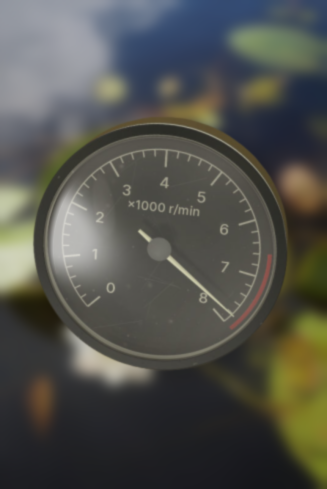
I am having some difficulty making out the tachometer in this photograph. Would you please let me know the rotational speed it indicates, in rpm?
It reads 7800 rpm
